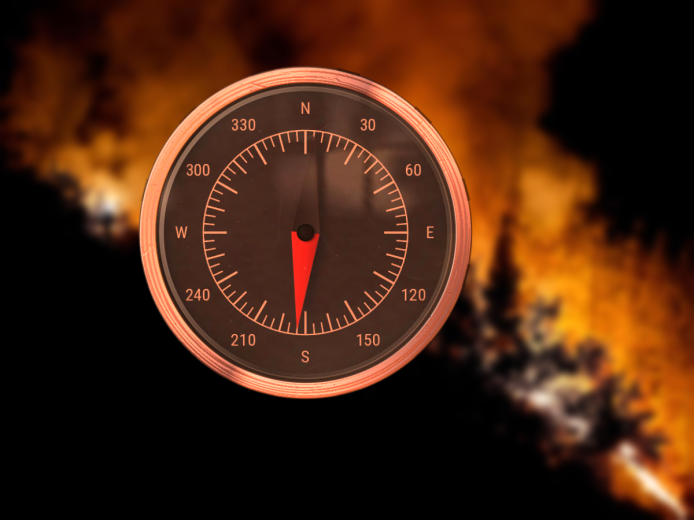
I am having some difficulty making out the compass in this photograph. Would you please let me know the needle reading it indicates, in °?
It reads 185 °
